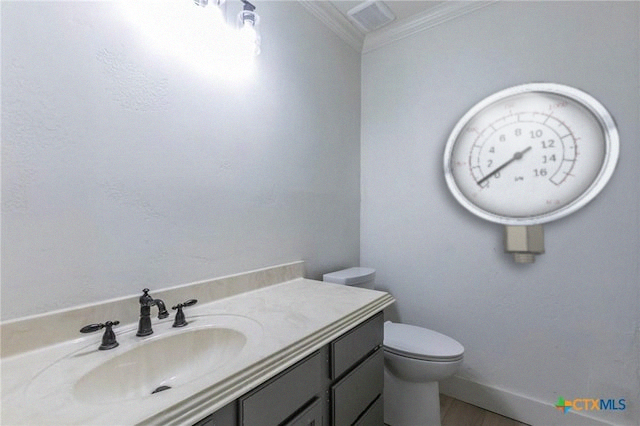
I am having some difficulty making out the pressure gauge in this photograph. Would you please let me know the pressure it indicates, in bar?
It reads 0.5 bar
